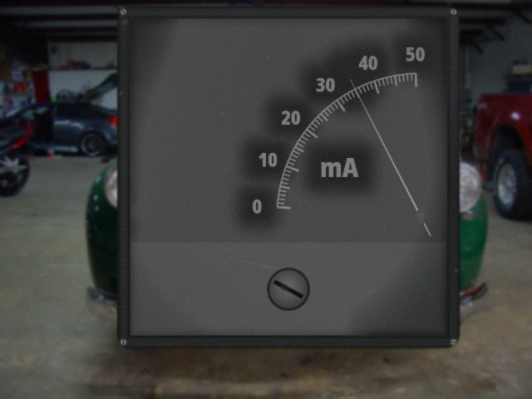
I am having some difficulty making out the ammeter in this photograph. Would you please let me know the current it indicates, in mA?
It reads 35 mA
